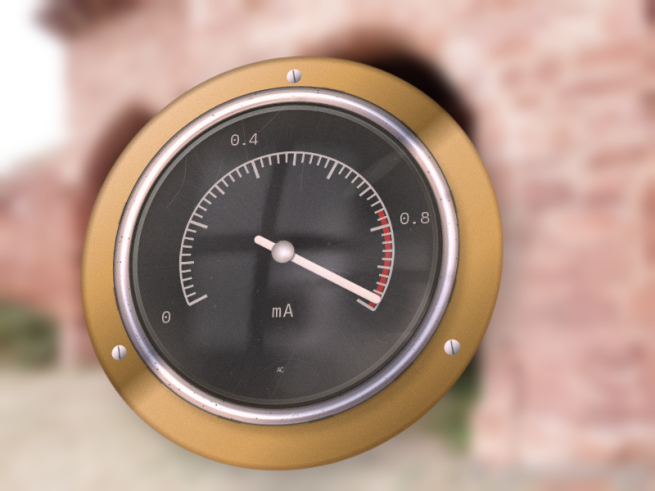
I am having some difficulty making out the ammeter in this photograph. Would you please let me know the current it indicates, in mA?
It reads 0.98 mA
